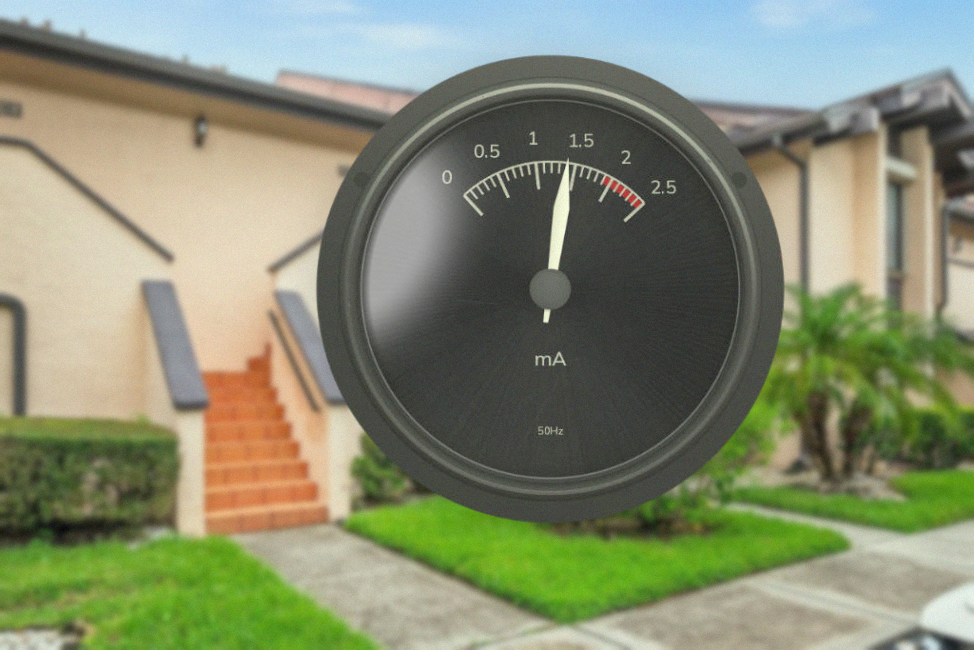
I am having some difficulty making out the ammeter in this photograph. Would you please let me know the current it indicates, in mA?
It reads 1.4 mA
